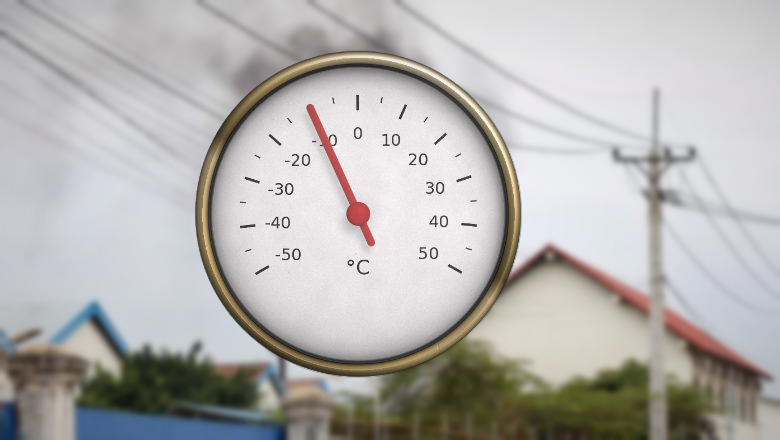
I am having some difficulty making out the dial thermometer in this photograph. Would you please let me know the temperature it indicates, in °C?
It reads -10 °C
